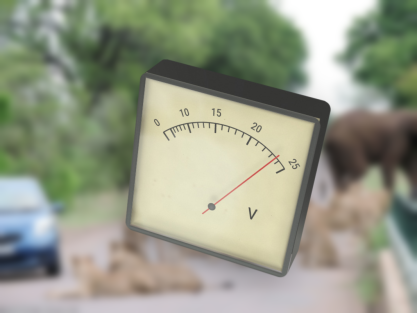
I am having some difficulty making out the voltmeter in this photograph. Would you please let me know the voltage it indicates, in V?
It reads 23.5 V
